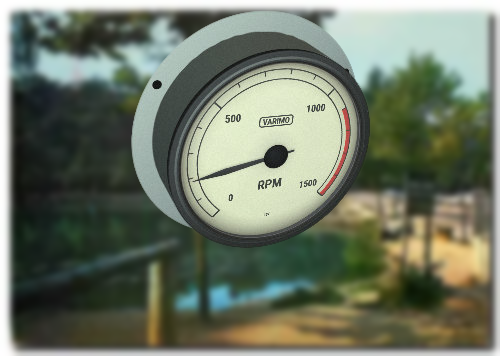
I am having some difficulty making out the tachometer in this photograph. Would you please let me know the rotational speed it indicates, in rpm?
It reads 200 rpm
